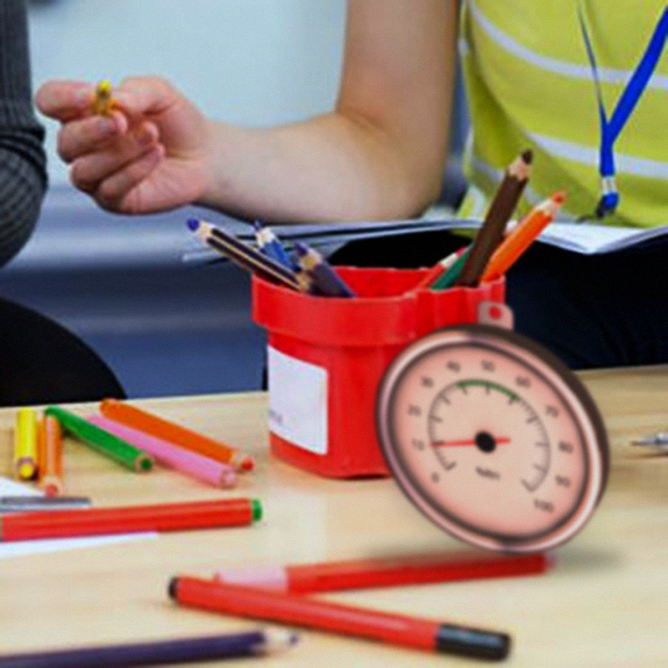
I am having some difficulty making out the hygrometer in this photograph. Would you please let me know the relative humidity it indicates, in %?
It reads 10 %
